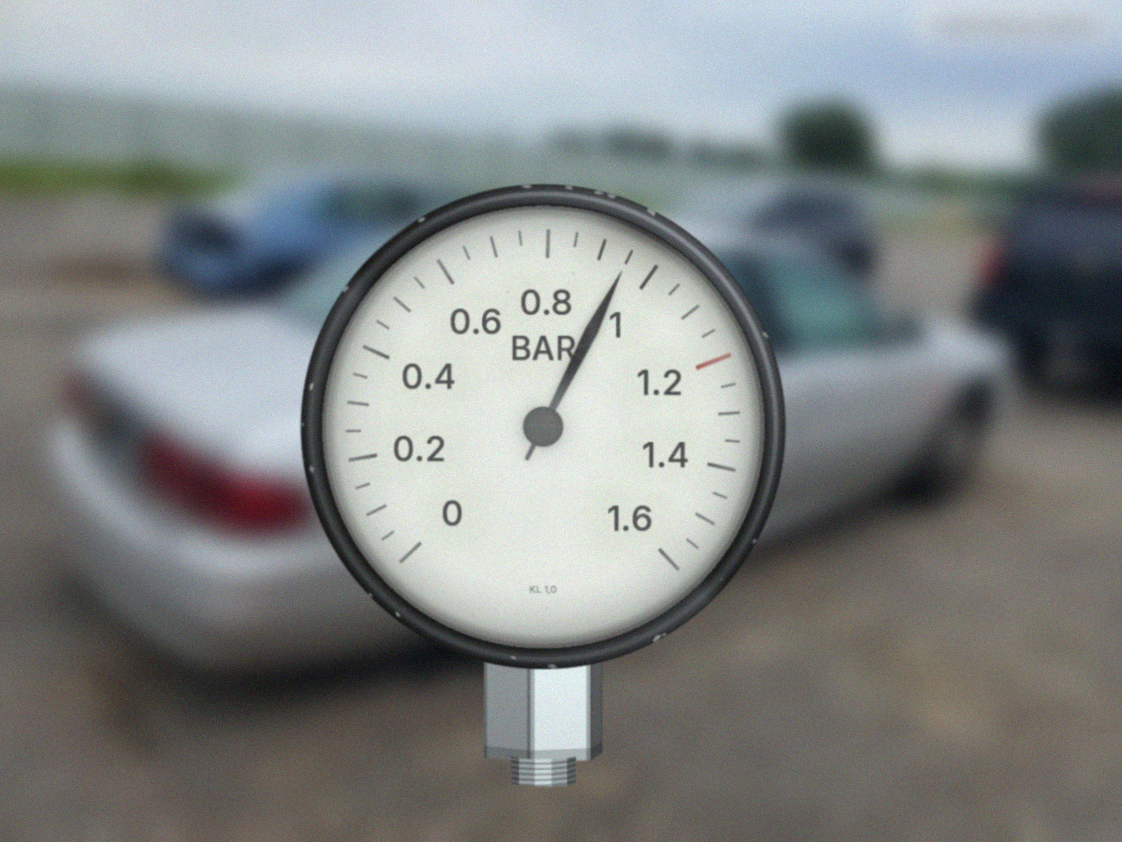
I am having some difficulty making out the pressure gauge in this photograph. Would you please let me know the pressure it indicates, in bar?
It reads 0.95 bar
